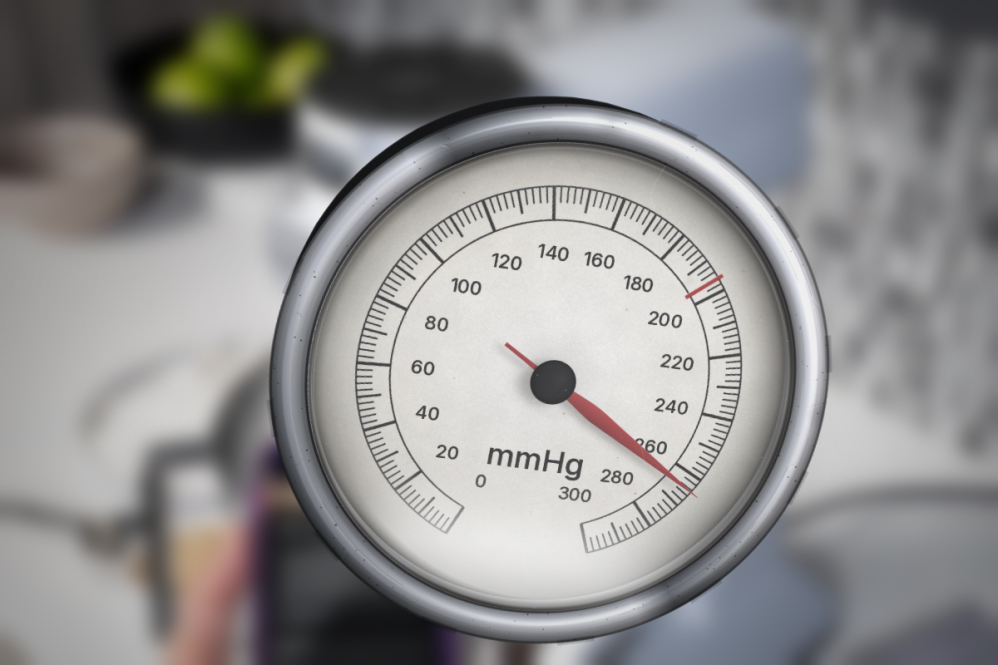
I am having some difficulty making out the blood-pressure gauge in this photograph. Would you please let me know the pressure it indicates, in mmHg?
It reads 264 mmHg
